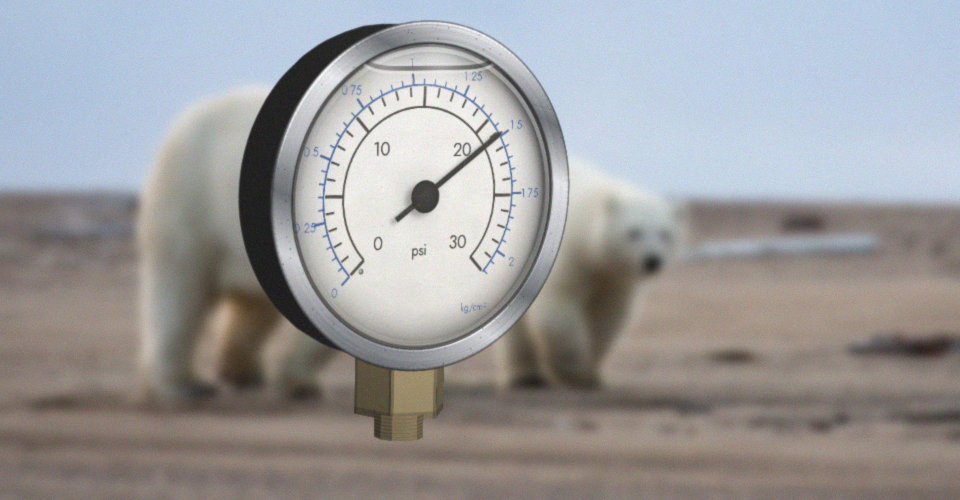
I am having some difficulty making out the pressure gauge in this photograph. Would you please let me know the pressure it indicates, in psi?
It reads 21 psi
